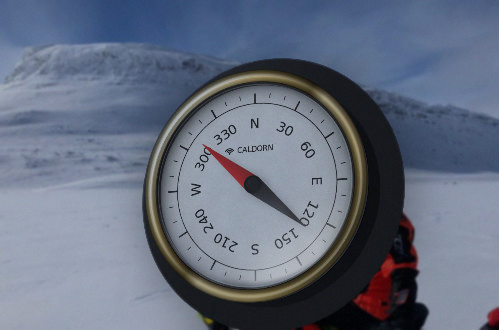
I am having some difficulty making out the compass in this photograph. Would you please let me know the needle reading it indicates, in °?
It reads 310 °
